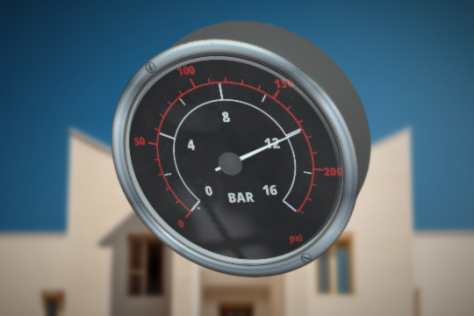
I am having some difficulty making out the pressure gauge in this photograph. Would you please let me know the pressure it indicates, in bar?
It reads 12 bar
